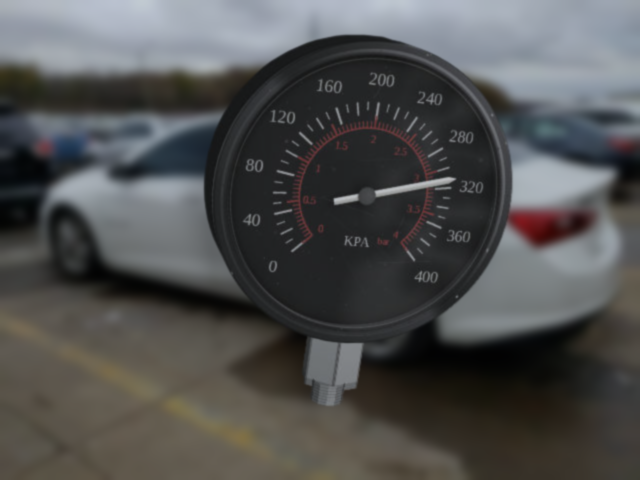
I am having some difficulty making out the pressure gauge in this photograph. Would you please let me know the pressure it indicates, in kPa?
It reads 310 kPa
